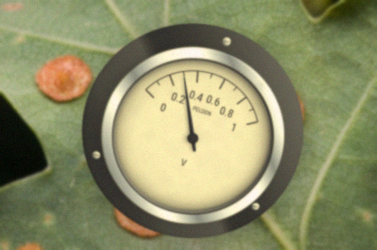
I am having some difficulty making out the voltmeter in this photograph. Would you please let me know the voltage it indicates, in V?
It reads 0.3 V
